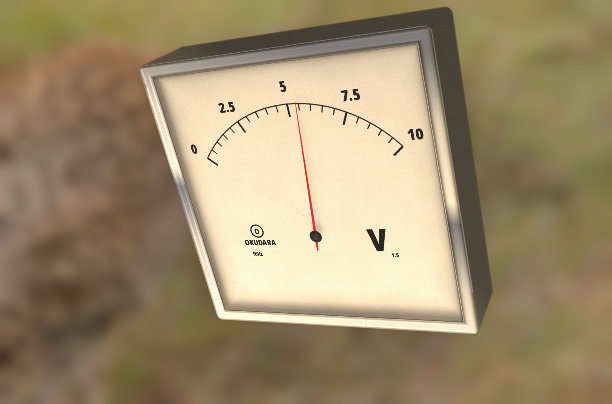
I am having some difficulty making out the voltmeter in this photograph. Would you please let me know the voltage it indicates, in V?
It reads 5.5 V
